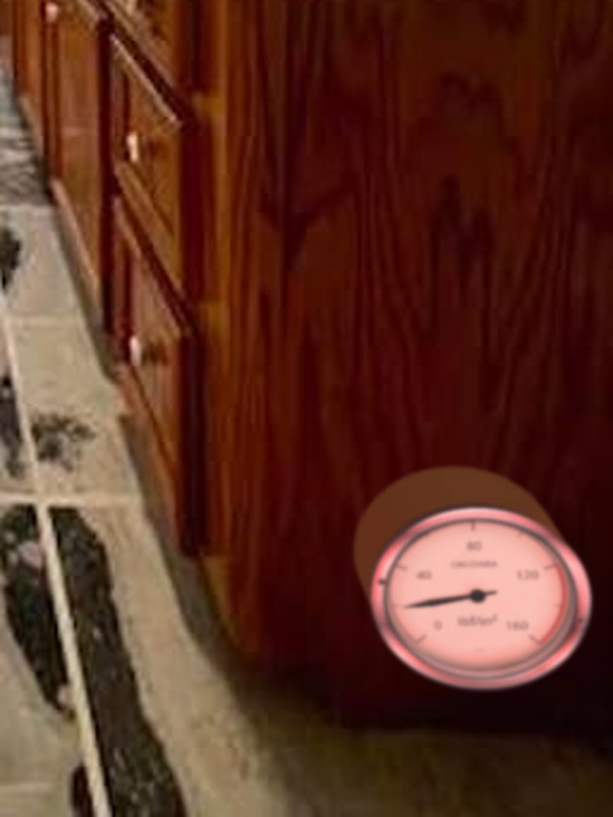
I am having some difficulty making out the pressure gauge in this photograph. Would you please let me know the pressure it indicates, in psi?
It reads 20 psi
